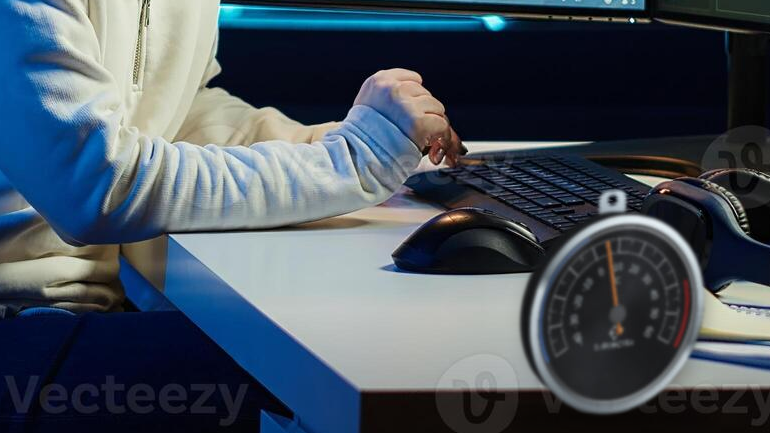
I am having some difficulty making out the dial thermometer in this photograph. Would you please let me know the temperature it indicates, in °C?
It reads 5 °C
